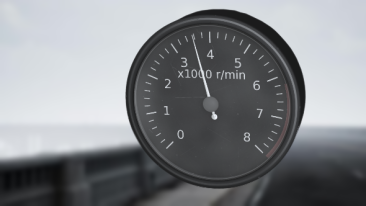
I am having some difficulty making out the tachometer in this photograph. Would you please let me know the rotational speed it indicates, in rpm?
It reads 3600 rpm
